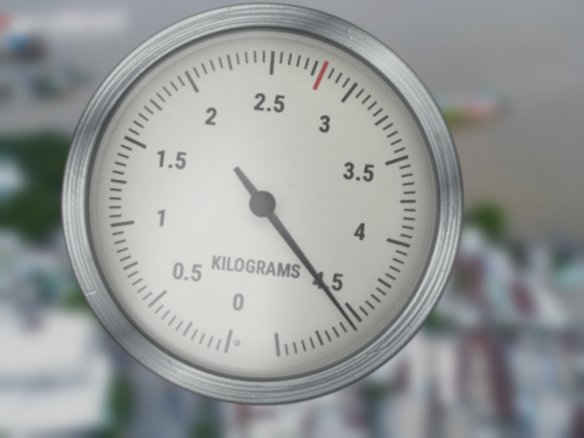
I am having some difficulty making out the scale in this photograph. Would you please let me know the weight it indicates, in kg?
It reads 4.55 kg
